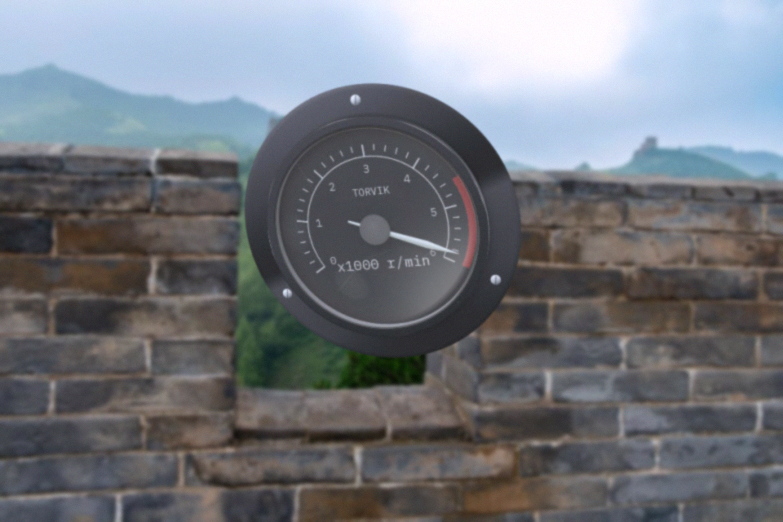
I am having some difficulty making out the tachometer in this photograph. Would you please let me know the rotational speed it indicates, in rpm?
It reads 5800 rpm
